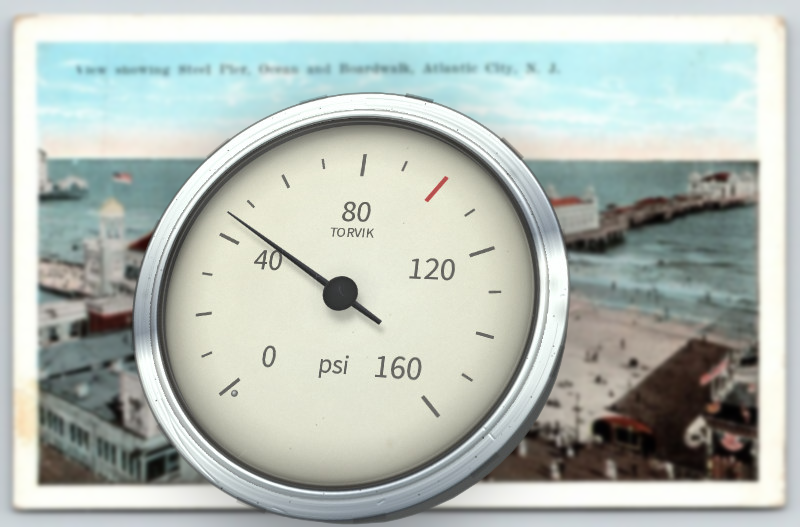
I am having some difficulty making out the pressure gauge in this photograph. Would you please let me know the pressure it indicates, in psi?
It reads 45 psi
